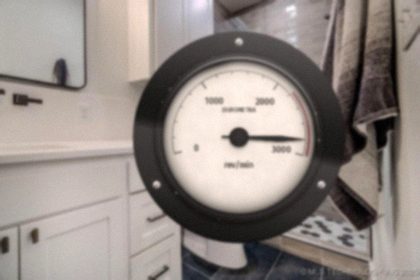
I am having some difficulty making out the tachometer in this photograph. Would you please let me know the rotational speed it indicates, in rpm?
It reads 2800 rpm
